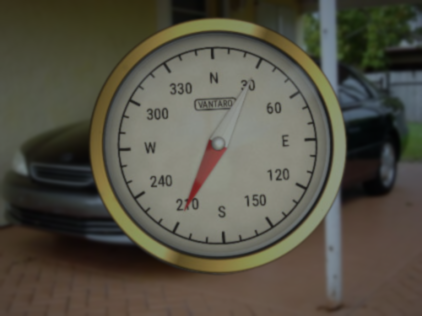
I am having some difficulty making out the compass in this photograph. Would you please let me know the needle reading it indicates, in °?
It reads 210 °
